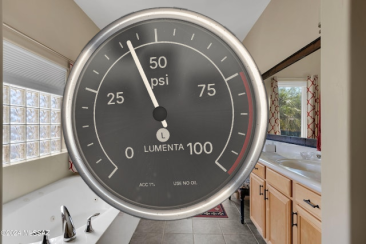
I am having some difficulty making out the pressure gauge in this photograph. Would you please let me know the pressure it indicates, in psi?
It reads 42.5 psi
